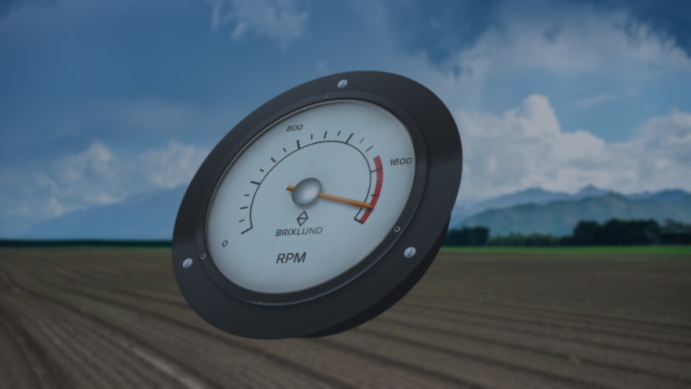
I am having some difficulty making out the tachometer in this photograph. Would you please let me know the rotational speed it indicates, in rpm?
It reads 1900 rpm
